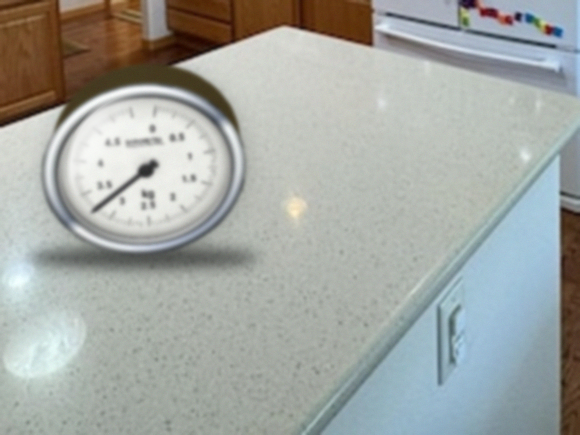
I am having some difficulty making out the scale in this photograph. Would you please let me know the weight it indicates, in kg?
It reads 3.25 kg
